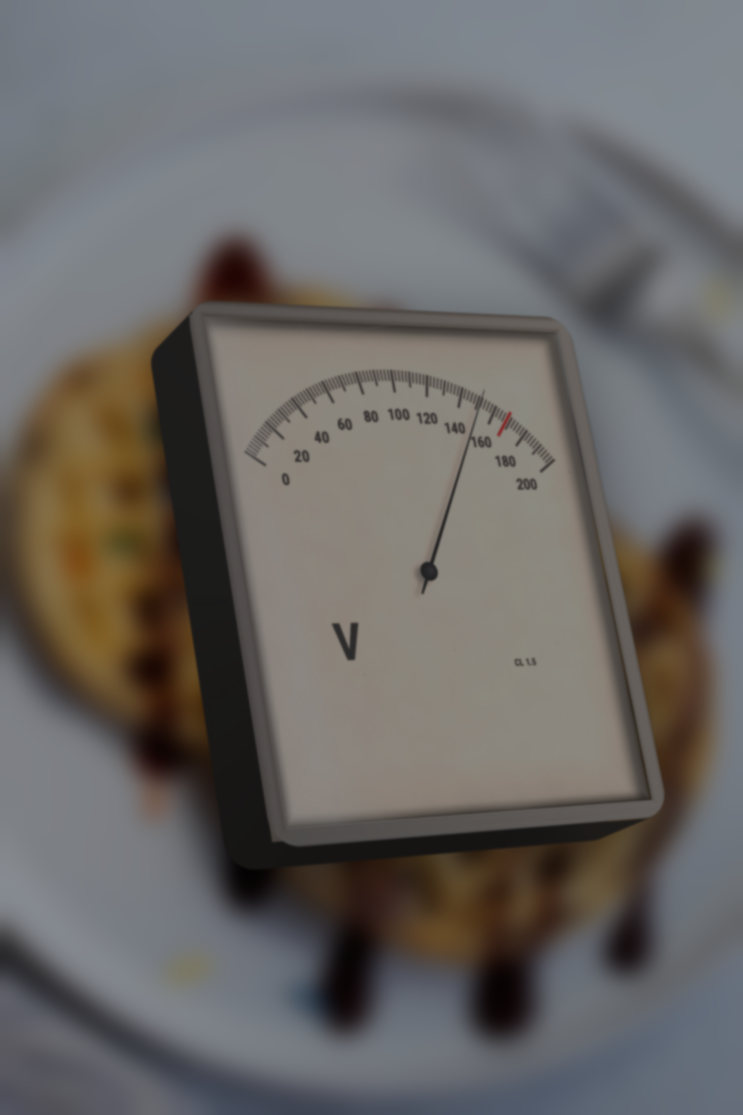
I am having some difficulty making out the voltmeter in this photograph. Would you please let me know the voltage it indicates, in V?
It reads 150 V
